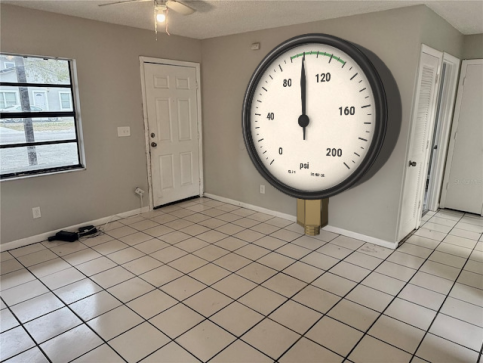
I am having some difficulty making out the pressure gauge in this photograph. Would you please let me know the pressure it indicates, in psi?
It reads 100 psi
